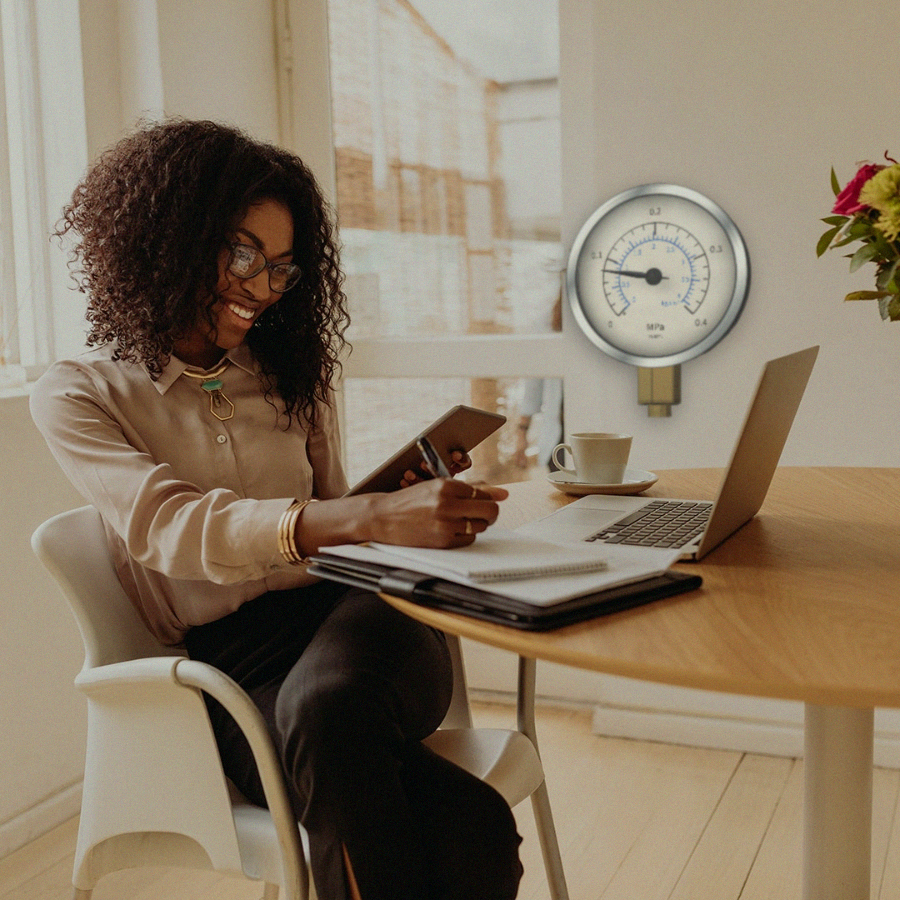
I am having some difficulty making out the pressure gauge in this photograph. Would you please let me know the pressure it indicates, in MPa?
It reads 0.08 MPa
